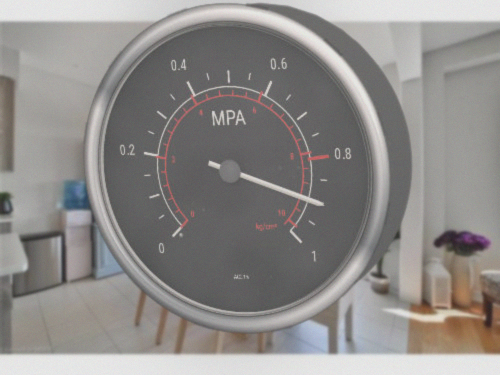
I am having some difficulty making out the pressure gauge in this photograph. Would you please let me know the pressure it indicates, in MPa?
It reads 0.9 MPa
